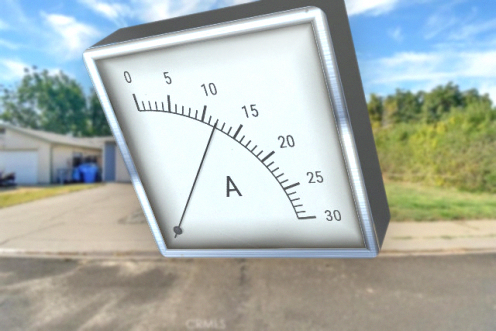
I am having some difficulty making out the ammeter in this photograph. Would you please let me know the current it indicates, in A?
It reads 12 A
